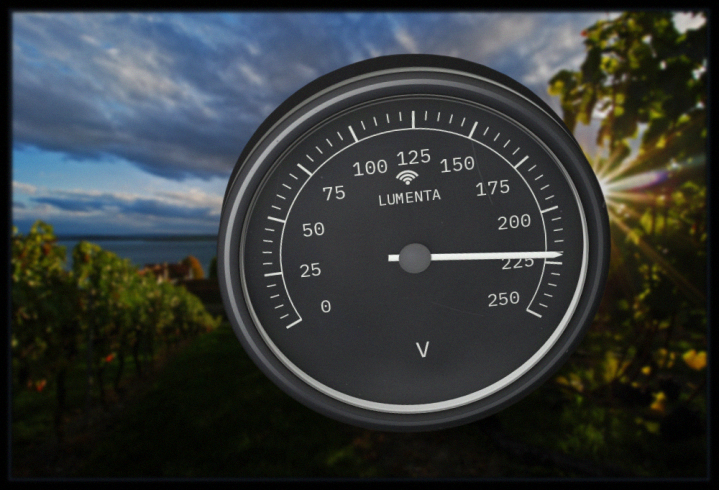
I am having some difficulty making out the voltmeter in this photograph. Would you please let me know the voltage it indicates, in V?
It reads 220 V
